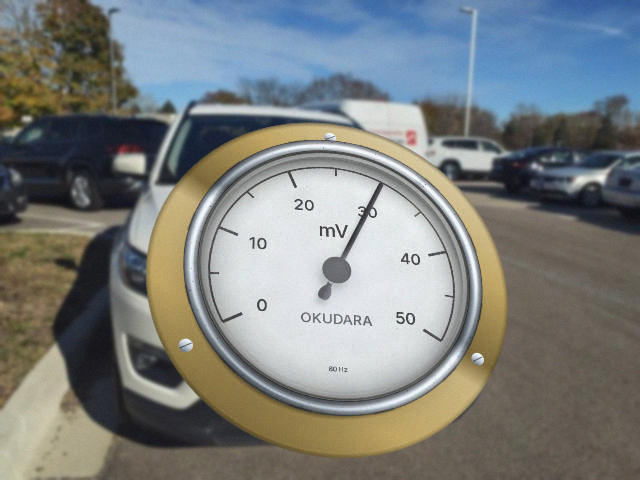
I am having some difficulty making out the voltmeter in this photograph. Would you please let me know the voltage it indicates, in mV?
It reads 30 mV
